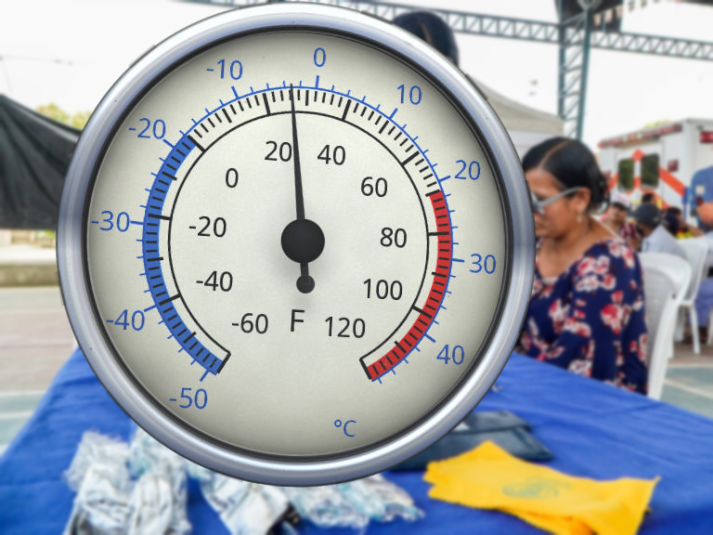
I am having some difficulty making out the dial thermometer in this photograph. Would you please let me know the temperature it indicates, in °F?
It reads 26 °F
